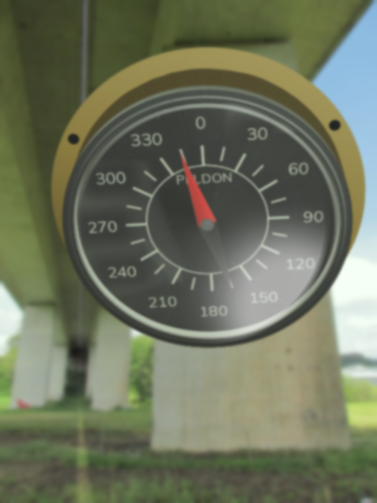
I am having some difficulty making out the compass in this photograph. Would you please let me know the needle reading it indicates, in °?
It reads 345 °
